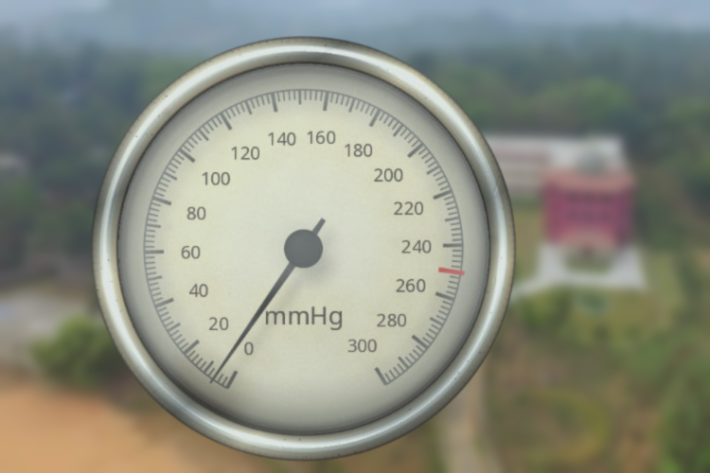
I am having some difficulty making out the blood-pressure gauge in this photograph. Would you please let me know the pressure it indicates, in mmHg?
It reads 6 mmHg
